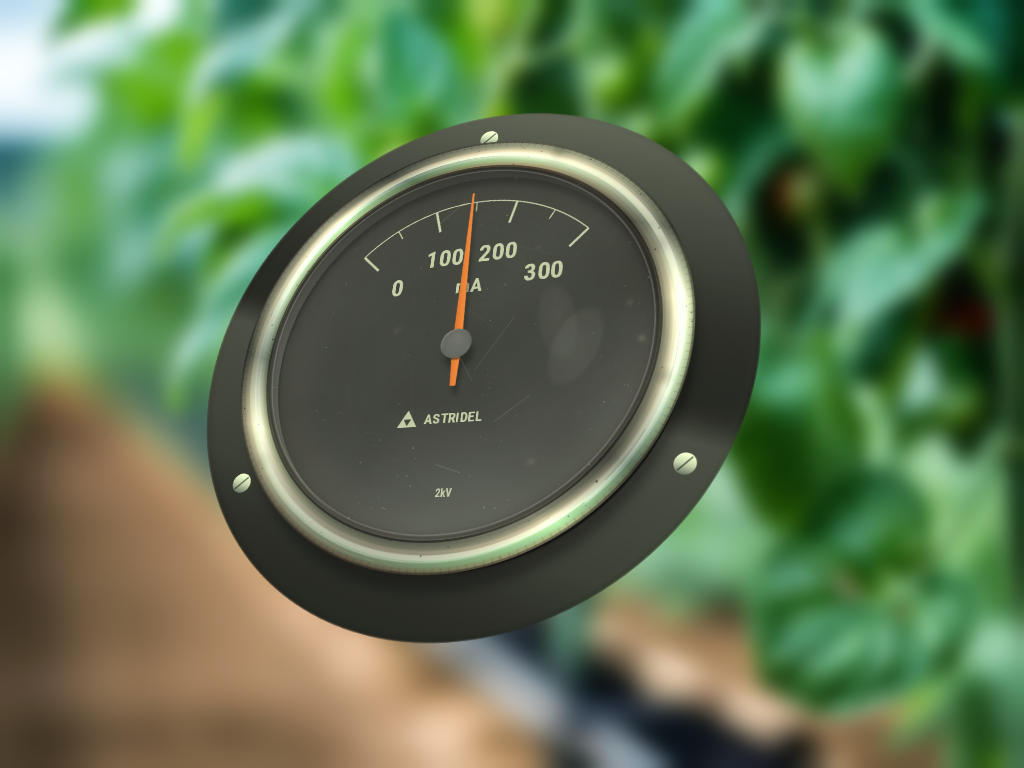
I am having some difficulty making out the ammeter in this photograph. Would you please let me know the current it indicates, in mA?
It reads 150 mA
